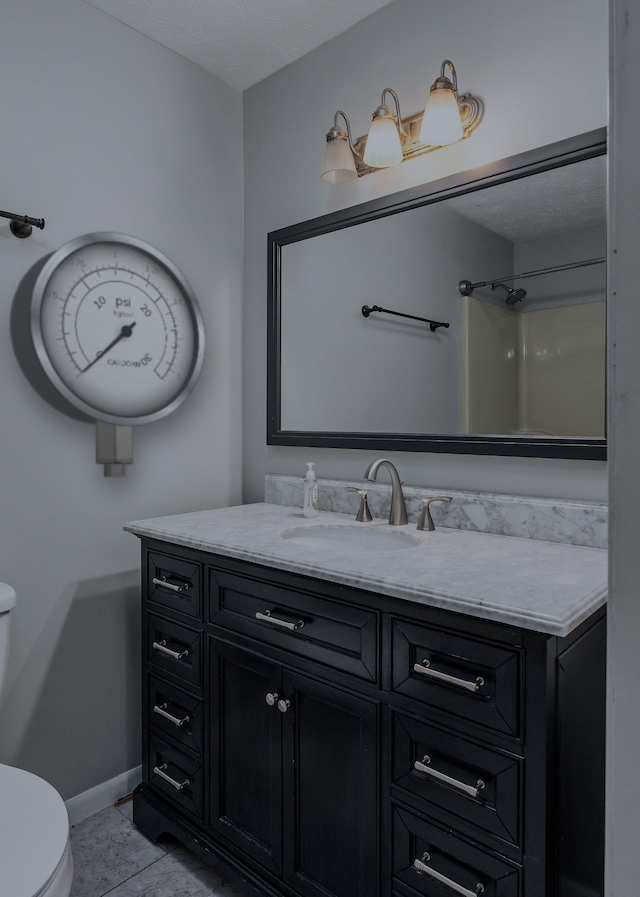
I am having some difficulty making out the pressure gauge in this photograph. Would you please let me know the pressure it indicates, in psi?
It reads 0 psi
